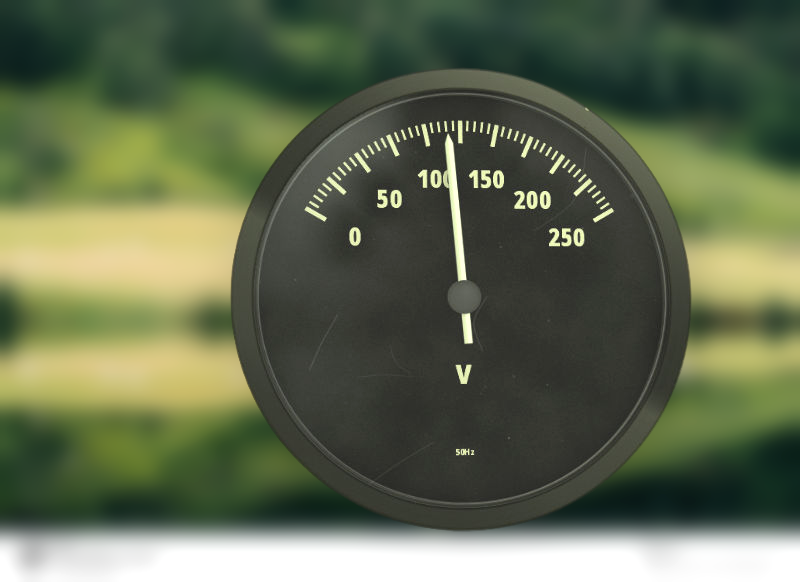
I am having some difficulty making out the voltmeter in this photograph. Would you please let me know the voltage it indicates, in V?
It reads 115 V
